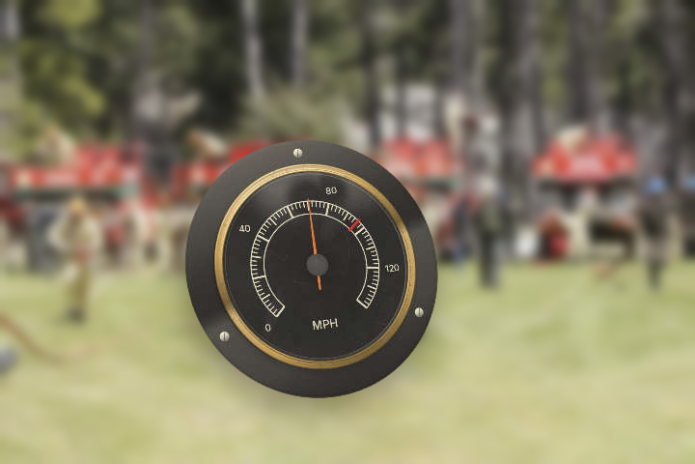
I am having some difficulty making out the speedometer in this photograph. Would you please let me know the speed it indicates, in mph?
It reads 70 mph
